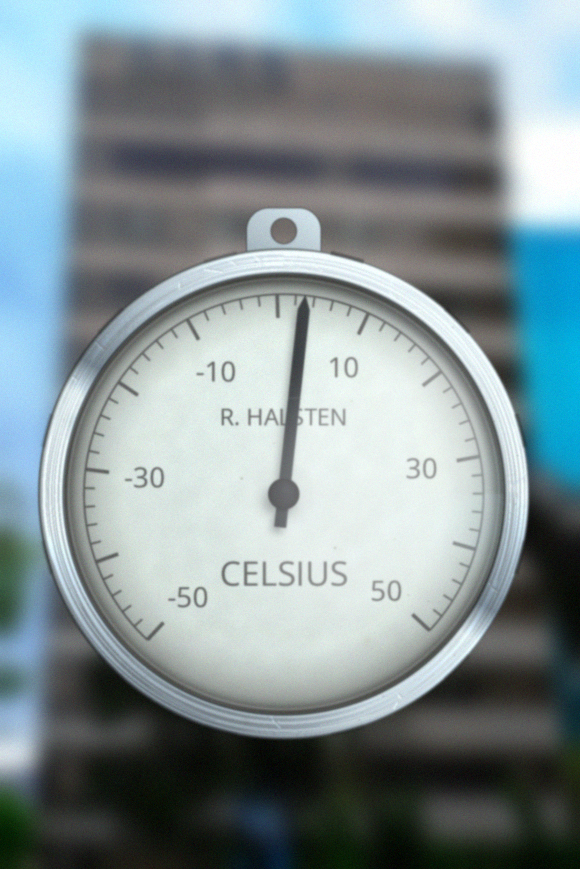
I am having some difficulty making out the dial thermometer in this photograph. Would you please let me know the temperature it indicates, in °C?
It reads 3 °C
